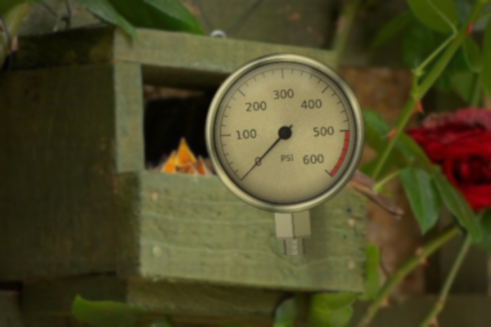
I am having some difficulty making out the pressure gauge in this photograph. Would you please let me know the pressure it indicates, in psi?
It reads 0 psi
